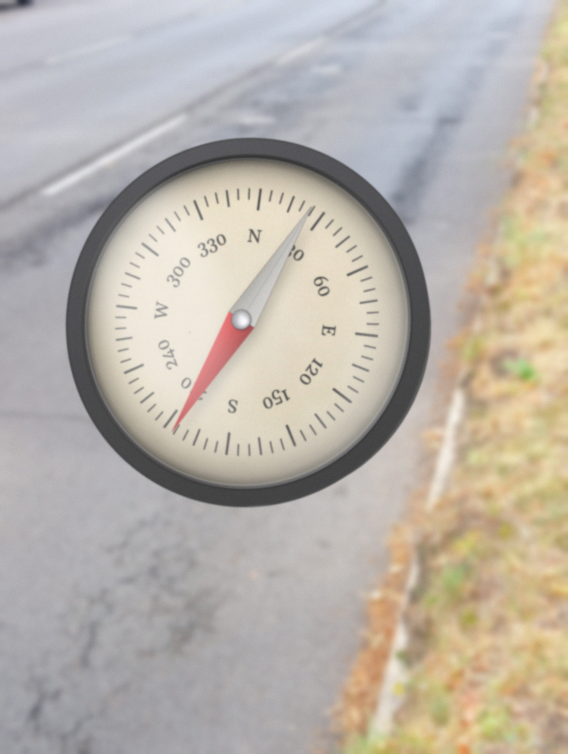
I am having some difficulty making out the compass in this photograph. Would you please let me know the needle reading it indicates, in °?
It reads 205 °
